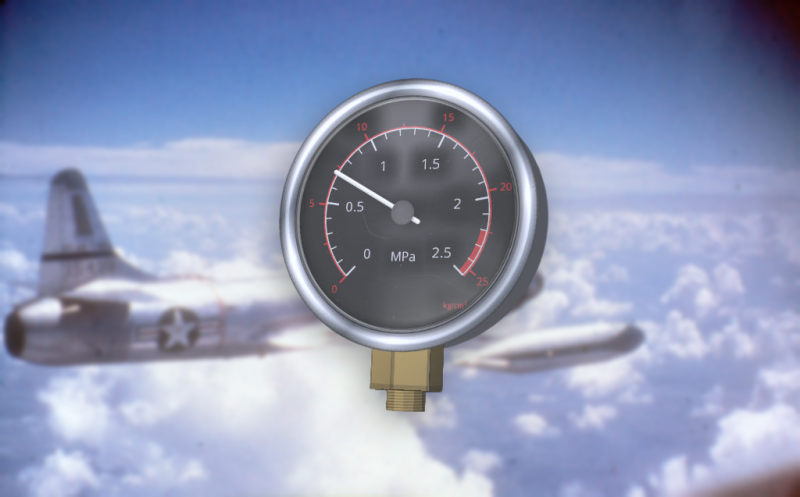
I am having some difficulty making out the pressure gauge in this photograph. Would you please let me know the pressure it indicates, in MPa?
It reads 0.7 MPa
